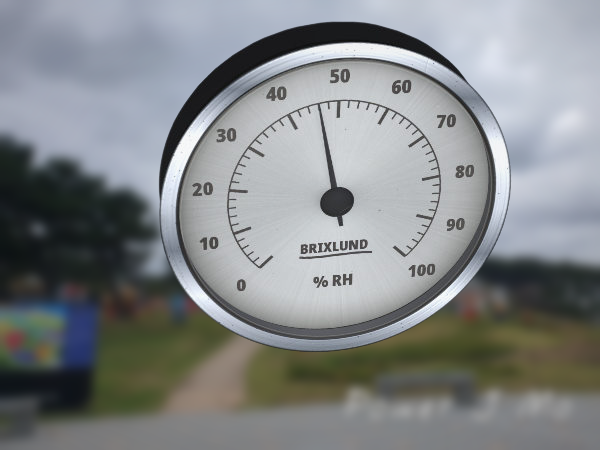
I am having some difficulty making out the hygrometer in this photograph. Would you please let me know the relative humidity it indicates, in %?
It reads 46 %
